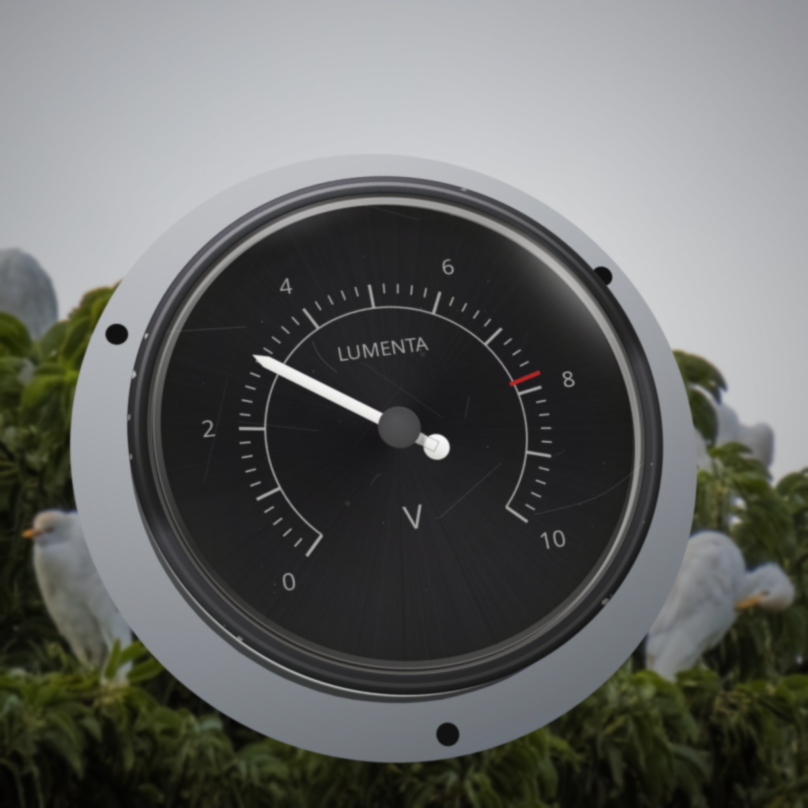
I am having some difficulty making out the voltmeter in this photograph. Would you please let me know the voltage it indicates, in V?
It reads 3 V
